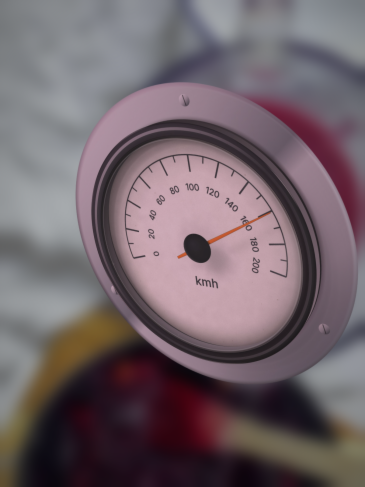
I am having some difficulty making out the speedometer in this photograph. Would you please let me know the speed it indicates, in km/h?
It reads 160 km/h
